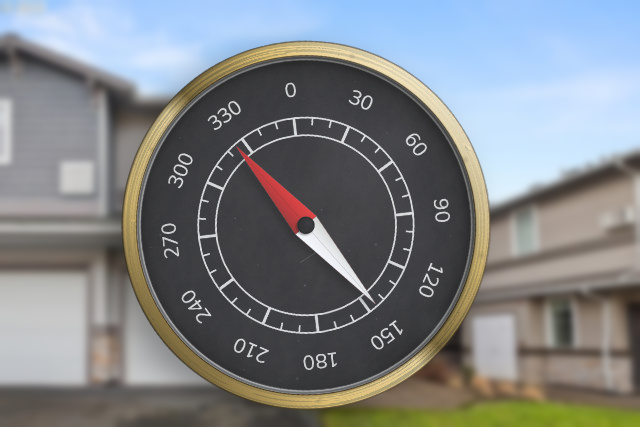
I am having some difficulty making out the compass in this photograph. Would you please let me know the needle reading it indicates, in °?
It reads 325 °
